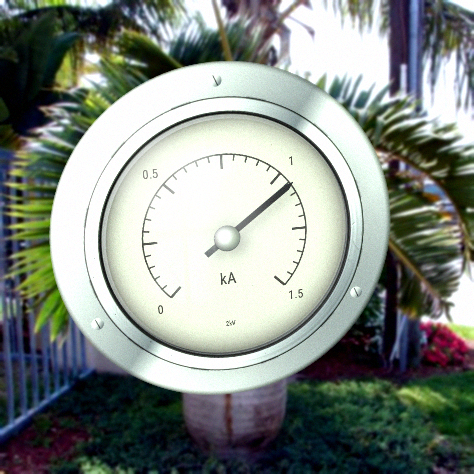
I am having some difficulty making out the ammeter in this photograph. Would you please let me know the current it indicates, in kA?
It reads 1.05 kA
